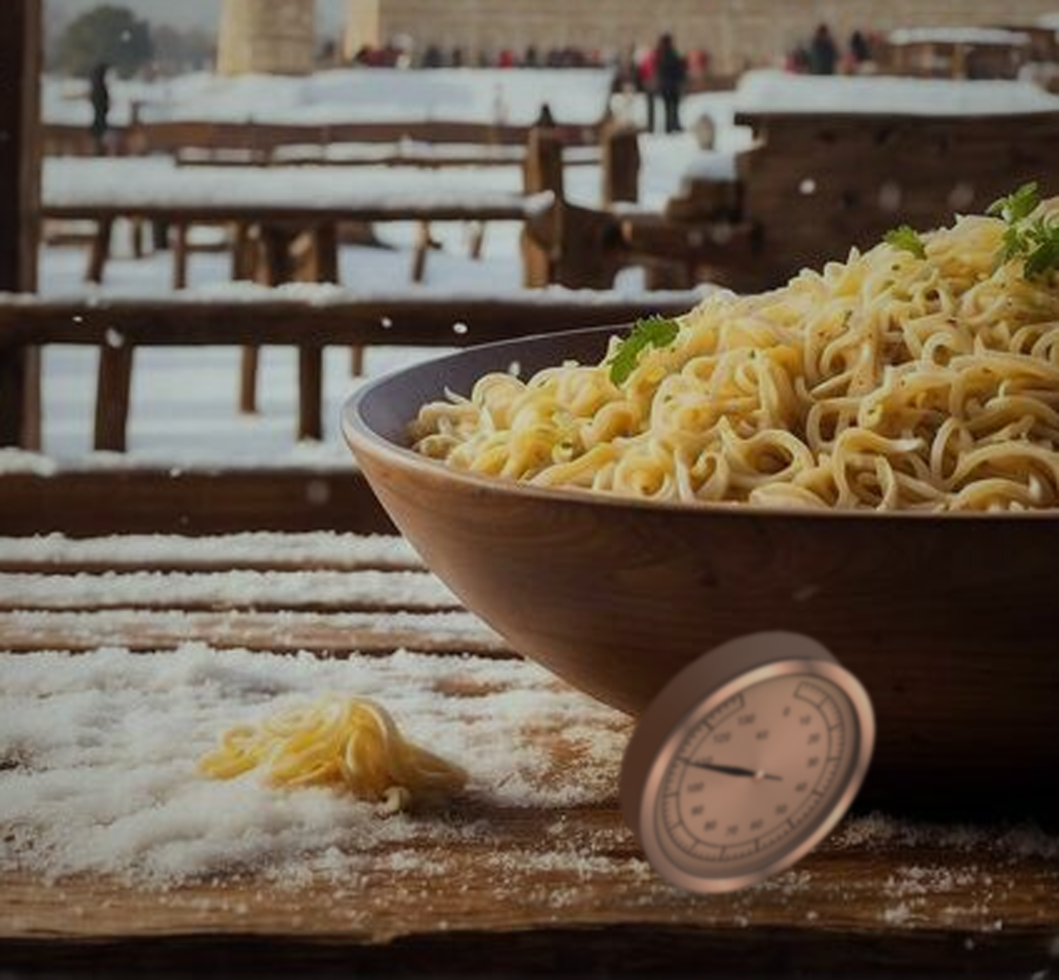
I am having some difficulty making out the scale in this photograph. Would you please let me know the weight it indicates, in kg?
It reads 110 kg
